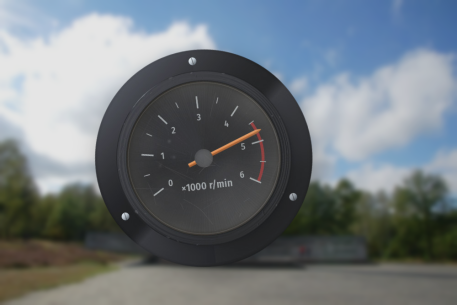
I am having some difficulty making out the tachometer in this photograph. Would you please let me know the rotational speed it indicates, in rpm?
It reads 4750 rpm
